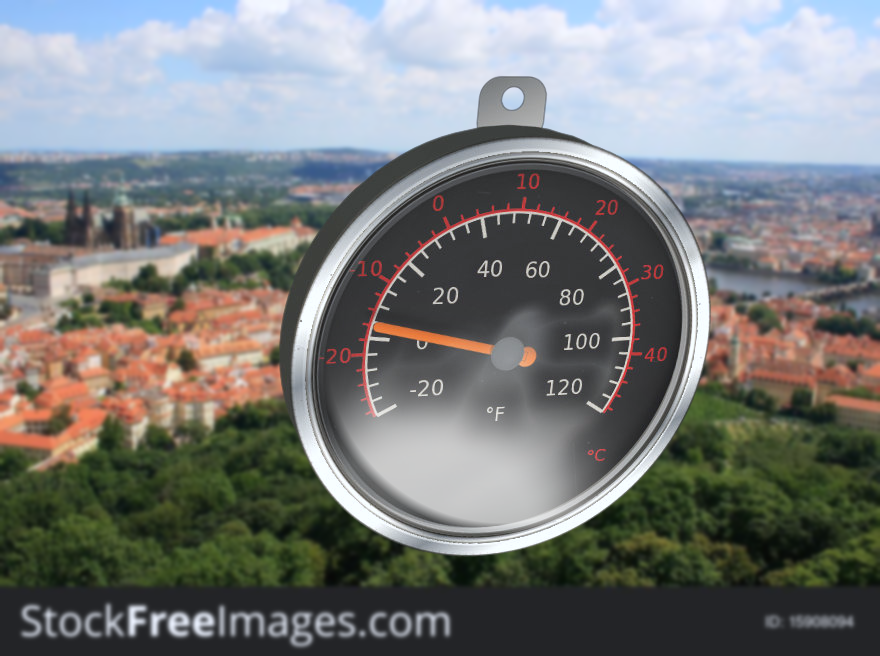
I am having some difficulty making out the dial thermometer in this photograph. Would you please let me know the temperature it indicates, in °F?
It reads 4 °F
